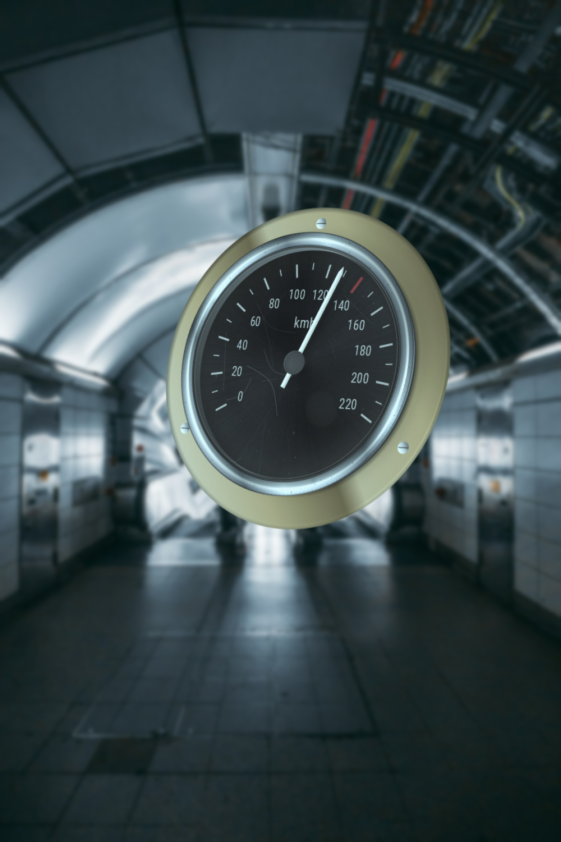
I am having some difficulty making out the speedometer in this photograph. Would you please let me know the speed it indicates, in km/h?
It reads 130 km/h
